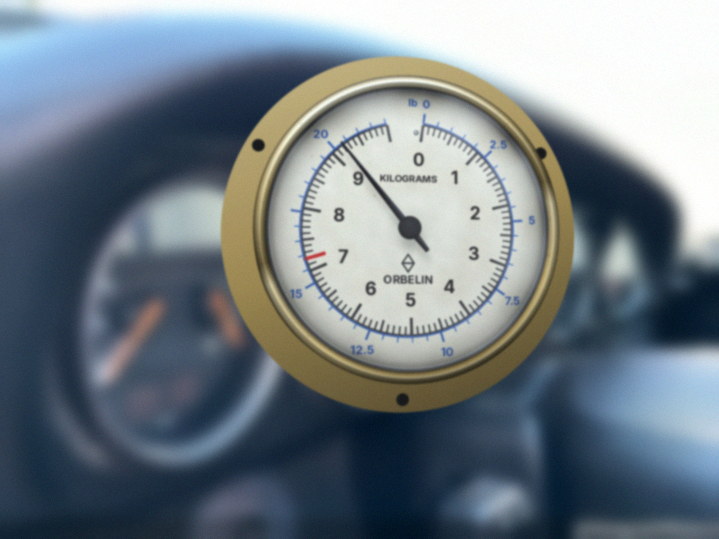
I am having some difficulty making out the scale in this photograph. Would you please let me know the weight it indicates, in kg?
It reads 9.2 kg
